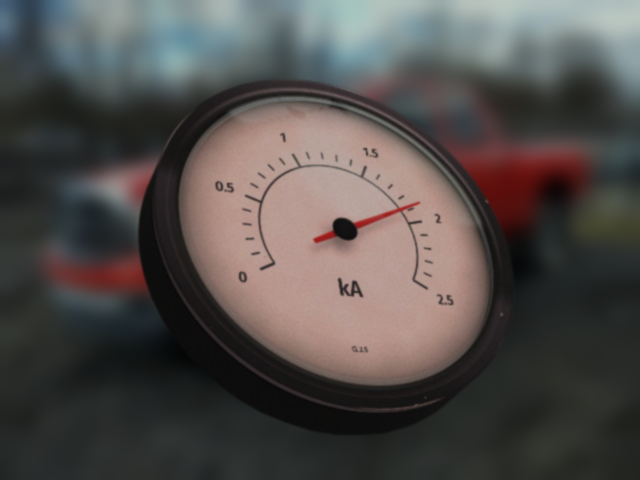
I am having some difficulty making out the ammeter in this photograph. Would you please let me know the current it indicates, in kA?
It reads 1.9 kA
